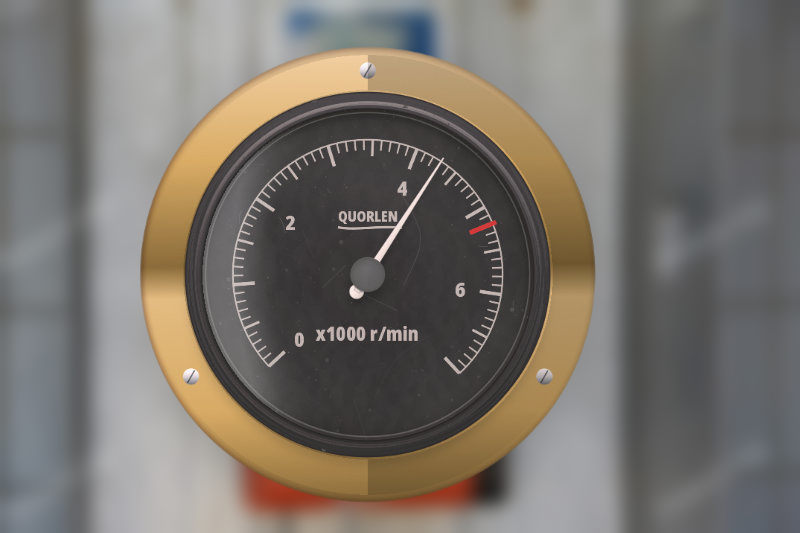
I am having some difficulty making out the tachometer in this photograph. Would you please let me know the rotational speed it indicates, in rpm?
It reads 4300 rpm
